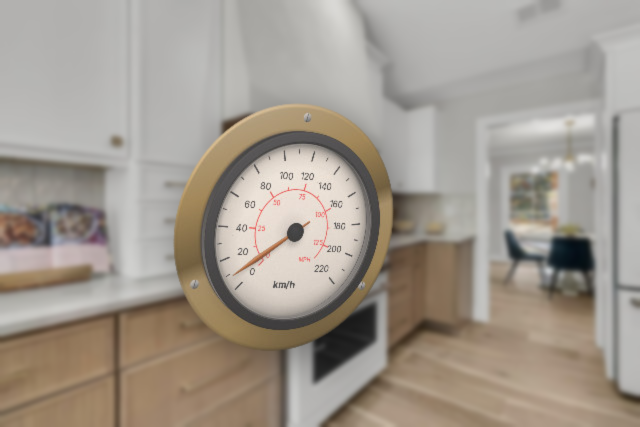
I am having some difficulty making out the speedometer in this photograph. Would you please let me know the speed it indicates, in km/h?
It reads 10 km/h
